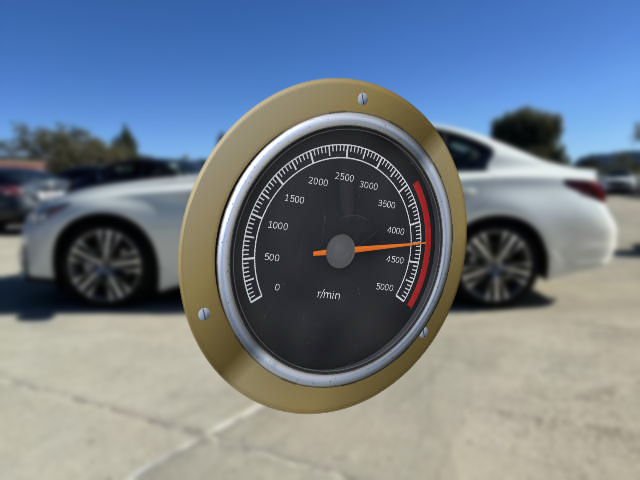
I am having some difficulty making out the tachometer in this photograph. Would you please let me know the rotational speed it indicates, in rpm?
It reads 4250 rpm
